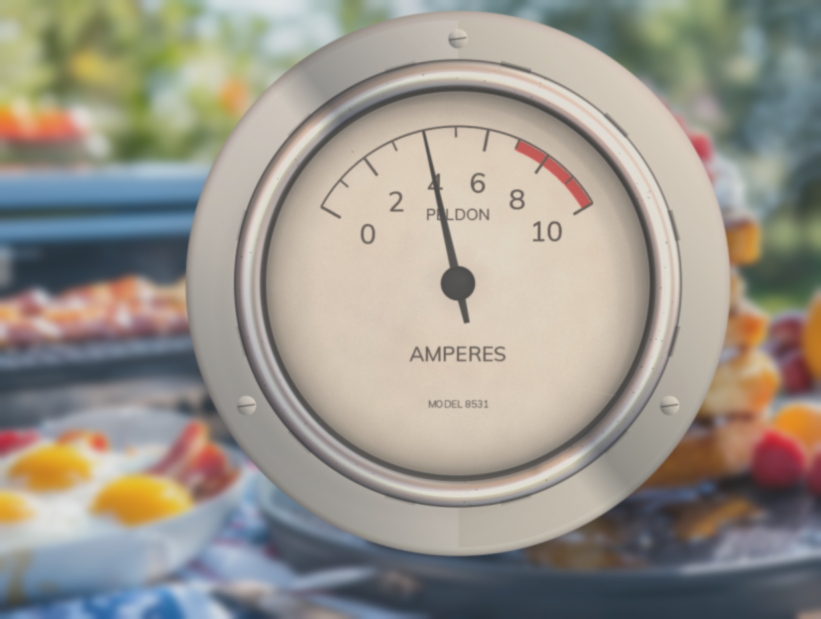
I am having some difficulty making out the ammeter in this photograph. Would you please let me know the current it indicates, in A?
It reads 4 A
